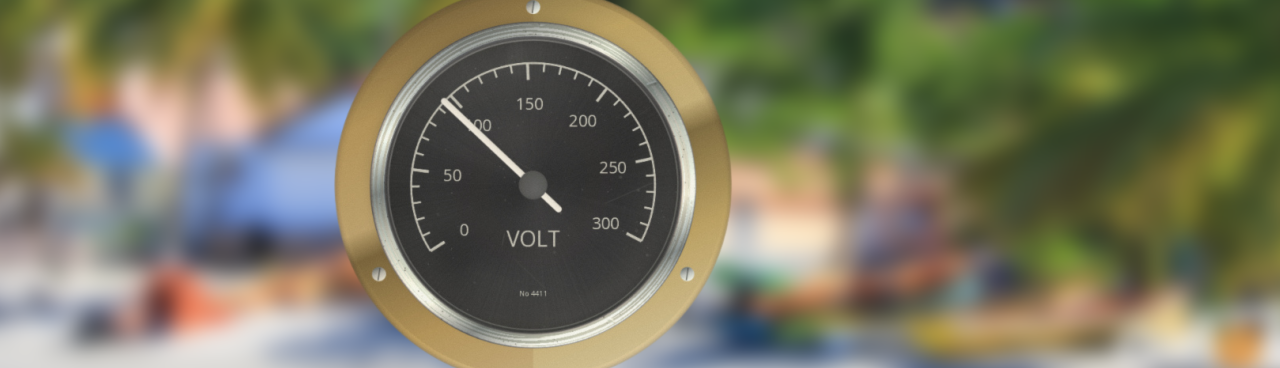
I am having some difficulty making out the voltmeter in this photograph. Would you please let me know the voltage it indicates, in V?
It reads 95 V
